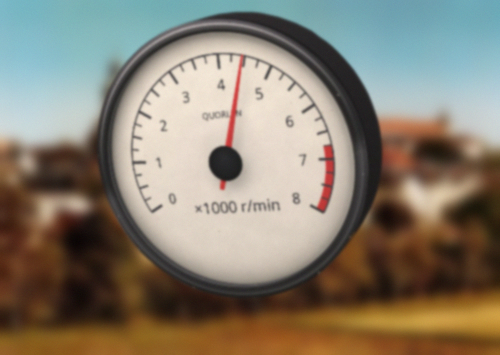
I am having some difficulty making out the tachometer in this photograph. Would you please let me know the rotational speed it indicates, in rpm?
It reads 4500 rpm
